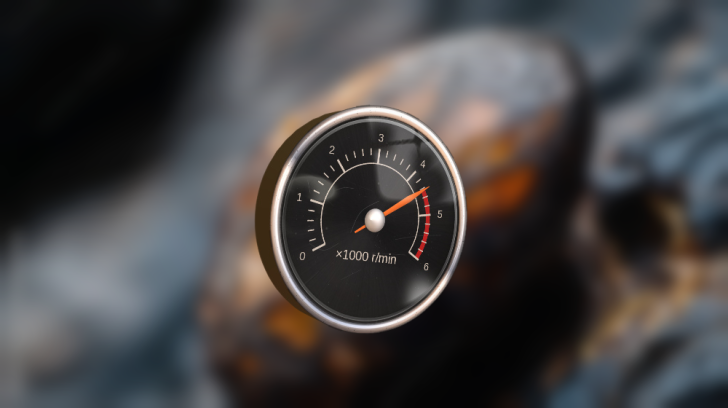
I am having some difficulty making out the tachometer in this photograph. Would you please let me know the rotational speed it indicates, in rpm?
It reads 4400 rpm
